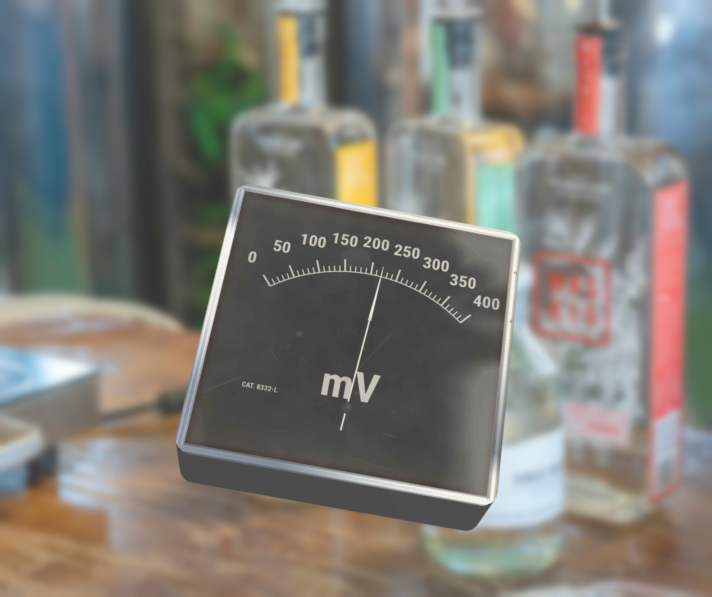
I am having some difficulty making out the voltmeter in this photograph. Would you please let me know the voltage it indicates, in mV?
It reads 220 mV
